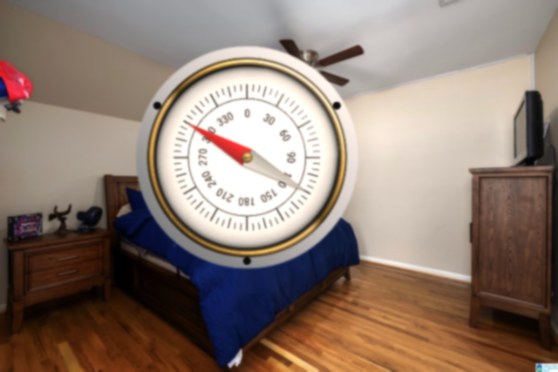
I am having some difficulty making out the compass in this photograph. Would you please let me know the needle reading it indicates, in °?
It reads 300 °
